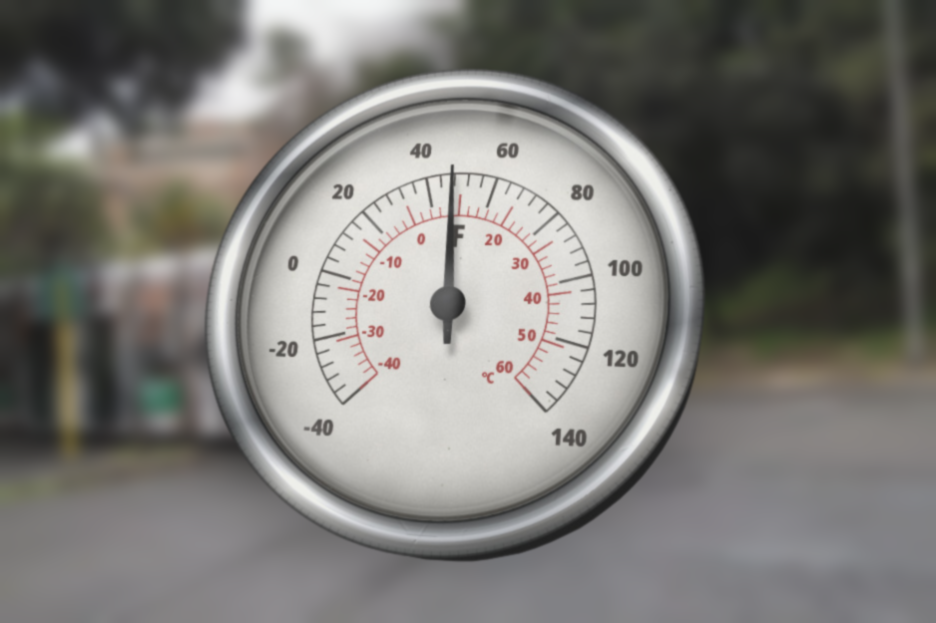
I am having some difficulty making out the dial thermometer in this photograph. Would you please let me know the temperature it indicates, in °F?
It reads 48 °F
